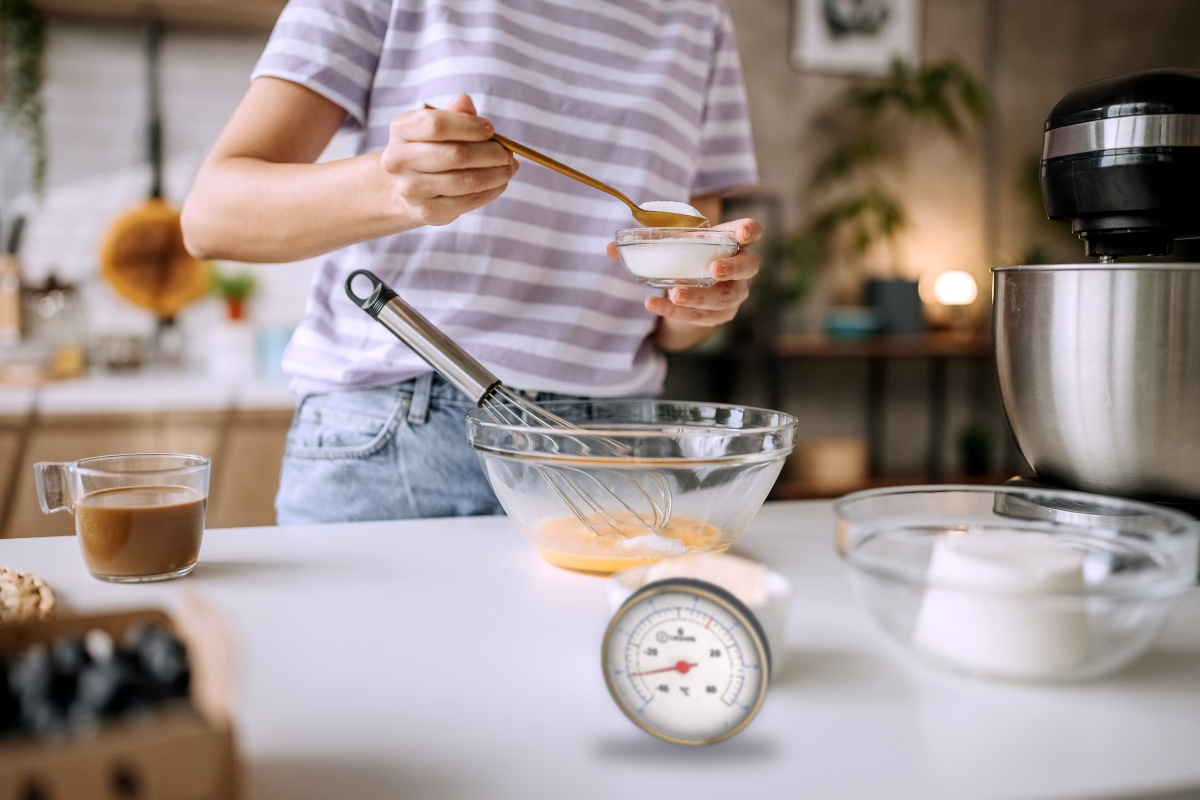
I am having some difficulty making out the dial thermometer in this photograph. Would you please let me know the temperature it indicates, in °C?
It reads -30 °C
